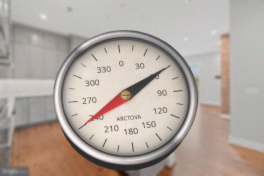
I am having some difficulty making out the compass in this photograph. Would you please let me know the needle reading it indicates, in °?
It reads 240 °
